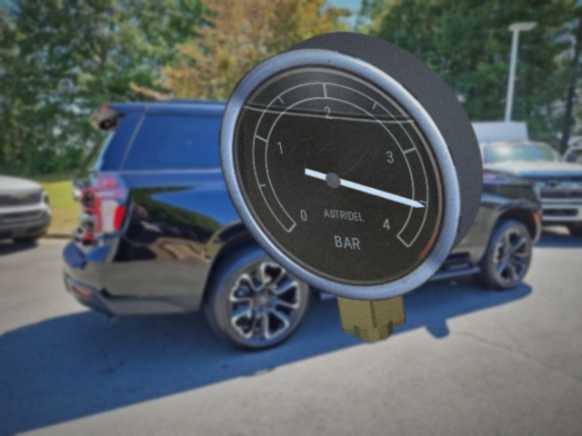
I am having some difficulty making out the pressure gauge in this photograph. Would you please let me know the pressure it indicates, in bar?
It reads 3.5 bar
